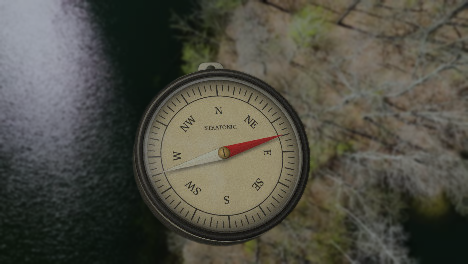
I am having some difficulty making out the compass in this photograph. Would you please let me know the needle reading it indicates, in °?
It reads 75 °
